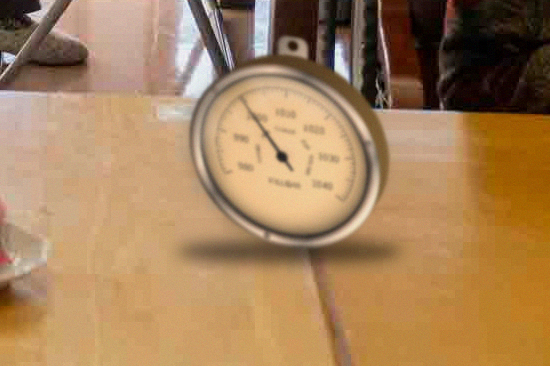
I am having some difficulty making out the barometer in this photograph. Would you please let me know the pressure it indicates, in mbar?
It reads 1000 mbar
